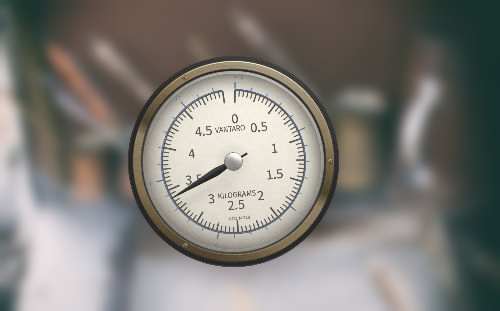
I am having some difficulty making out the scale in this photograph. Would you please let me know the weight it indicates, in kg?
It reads 3.4 kg
